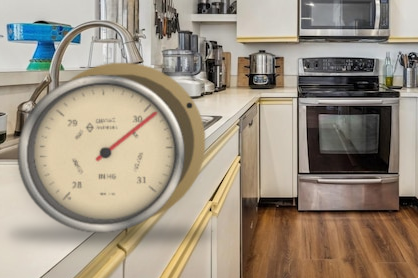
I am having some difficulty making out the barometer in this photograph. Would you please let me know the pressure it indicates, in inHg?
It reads 30.1 inHg
